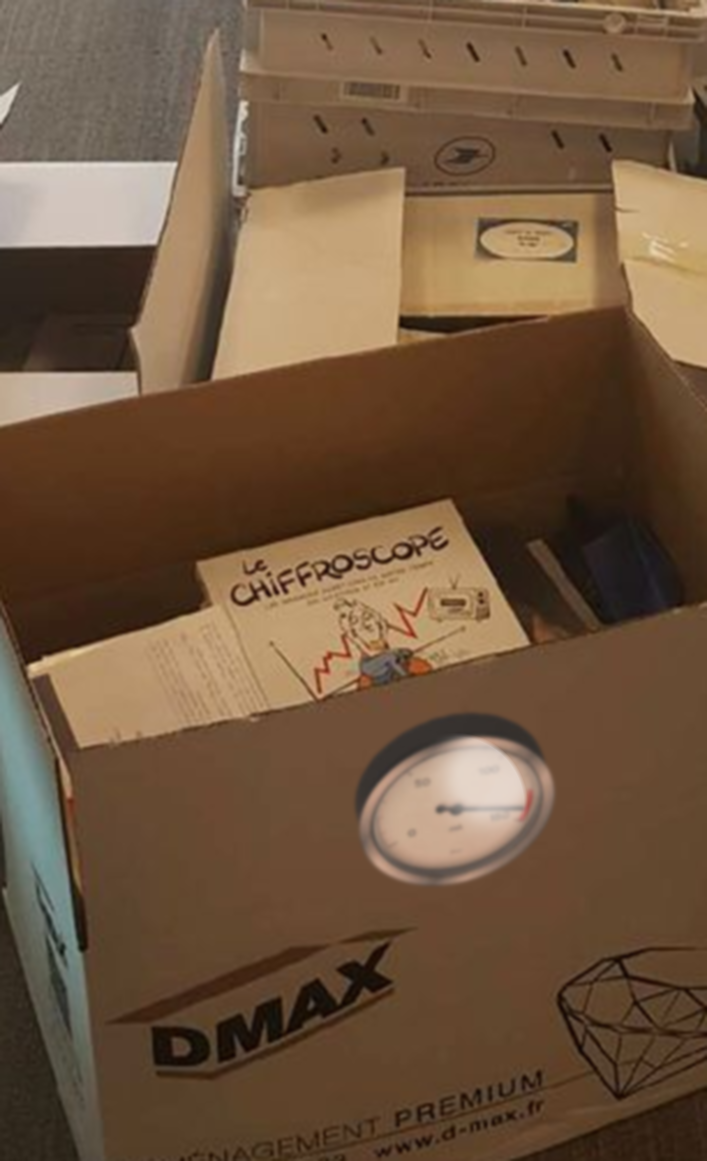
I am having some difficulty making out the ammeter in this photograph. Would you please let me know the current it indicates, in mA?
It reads 140 mA
